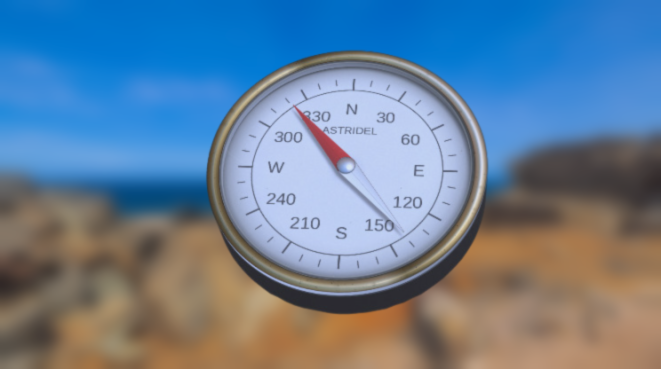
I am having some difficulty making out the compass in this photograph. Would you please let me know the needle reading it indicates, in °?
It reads 320 °
